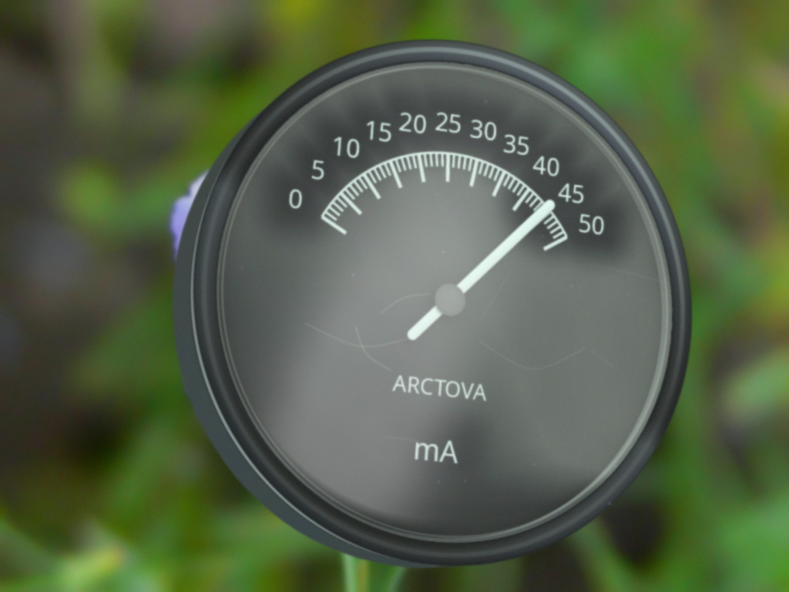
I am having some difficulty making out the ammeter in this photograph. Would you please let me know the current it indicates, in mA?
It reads 44 mA
